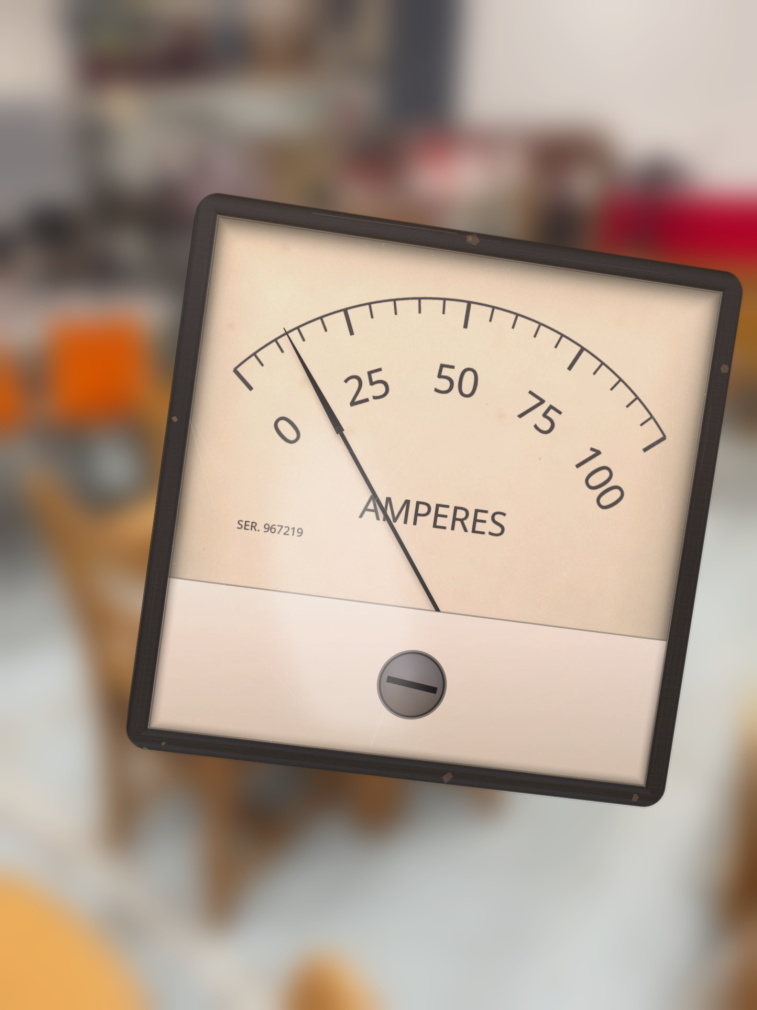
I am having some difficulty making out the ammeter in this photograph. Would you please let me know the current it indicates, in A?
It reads 12.5 A
